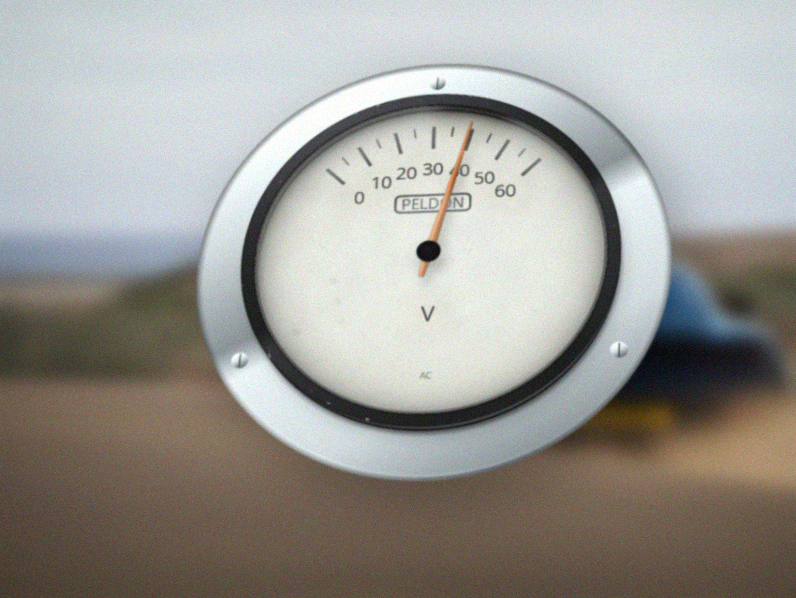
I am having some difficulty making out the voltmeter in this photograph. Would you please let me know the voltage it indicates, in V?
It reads 40 V
